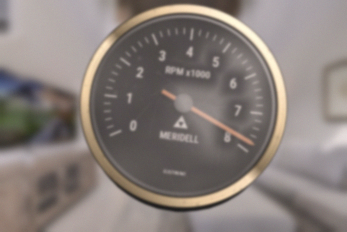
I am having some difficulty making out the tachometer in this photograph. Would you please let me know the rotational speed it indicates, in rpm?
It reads 7800 rpm
